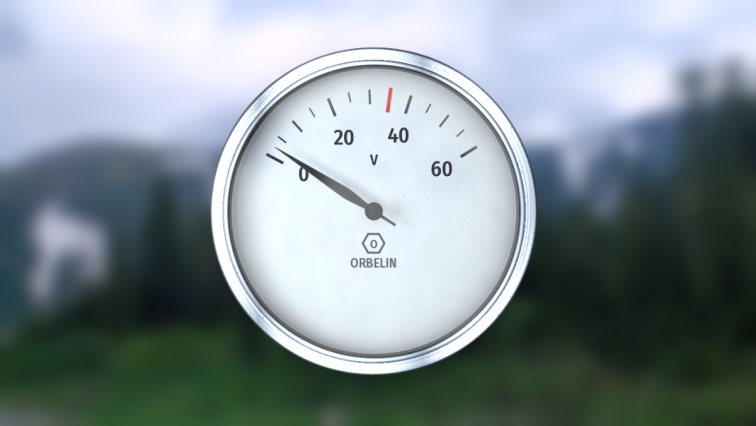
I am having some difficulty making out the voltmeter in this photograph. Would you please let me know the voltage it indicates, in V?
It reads 2.5 V
